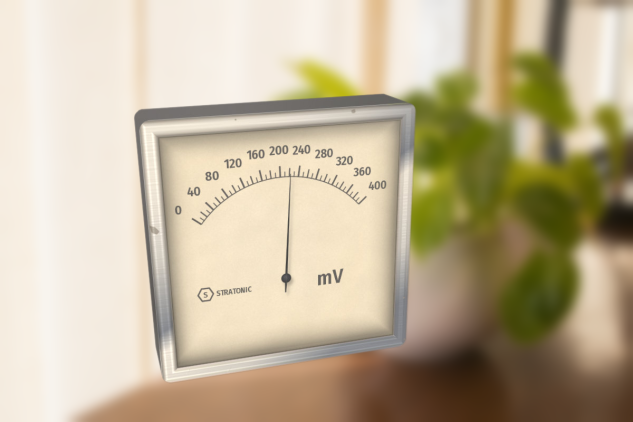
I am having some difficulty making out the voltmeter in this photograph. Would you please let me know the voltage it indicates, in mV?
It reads 220 mV
